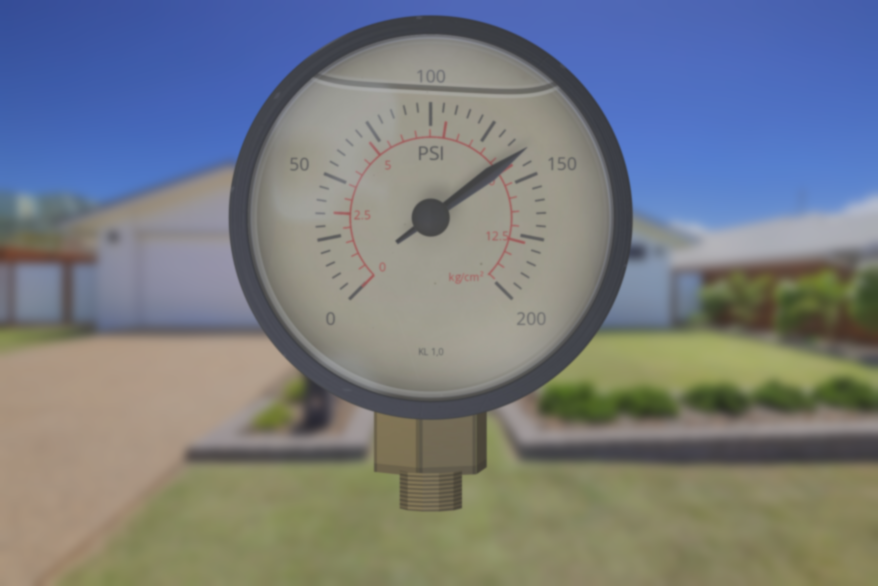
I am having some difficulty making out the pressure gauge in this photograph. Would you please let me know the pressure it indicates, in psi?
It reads 140 psi
